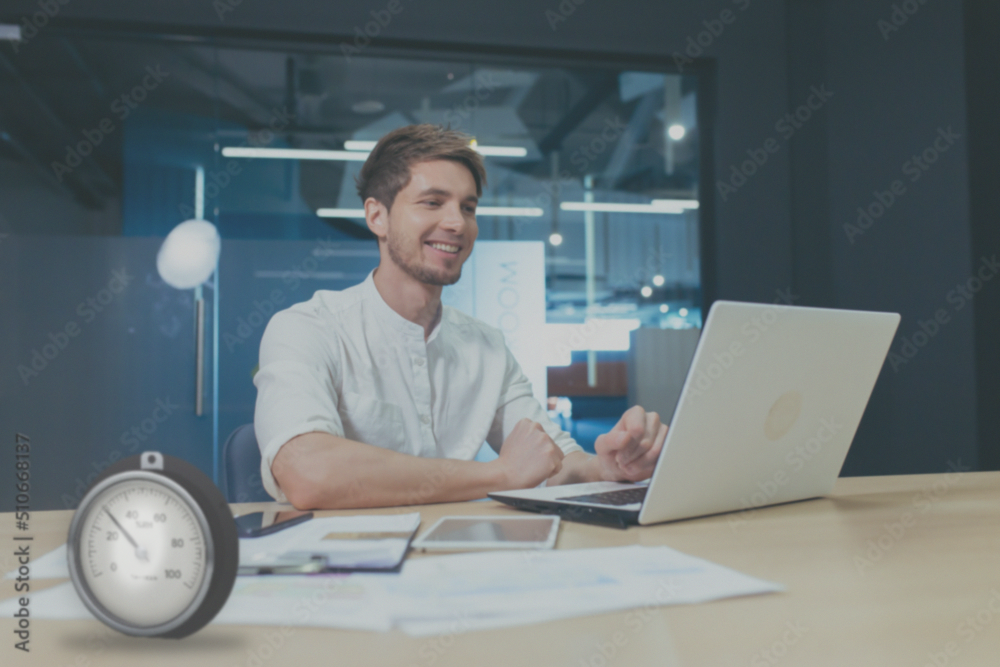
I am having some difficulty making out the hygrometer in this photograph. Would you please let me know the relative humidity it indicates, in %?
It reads 30 %
